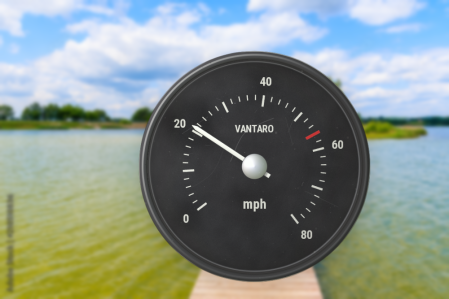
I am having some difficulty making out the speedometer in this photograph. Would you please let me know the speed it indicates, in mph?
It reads 21 mph
